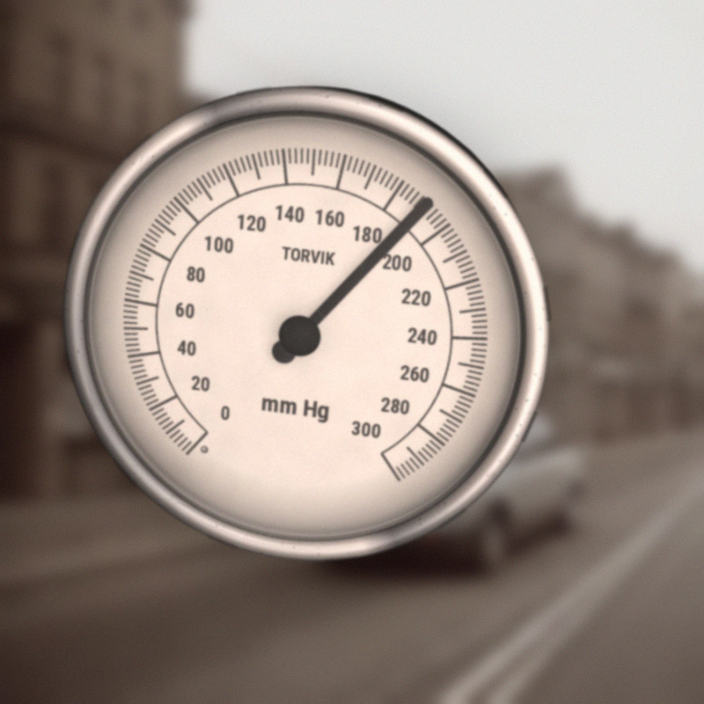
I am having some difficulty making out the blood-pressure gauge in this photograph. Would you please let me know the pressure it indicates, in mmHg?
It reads 190 mmHg
